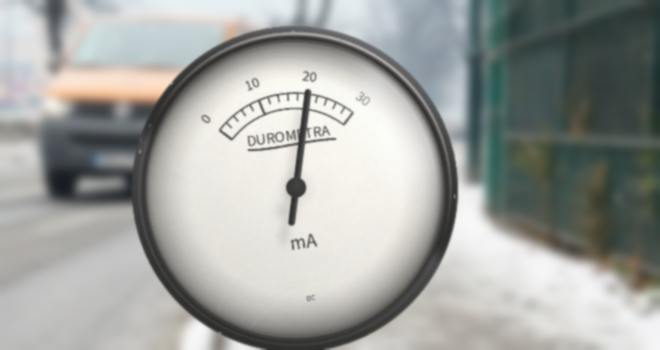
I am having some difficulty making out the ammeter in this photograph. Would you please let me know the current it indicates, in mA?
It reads 20 mA
